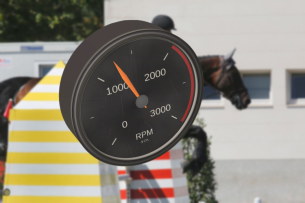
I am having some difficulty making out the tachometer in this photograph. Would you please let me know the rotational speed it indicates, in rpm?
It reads 1250 rpm
